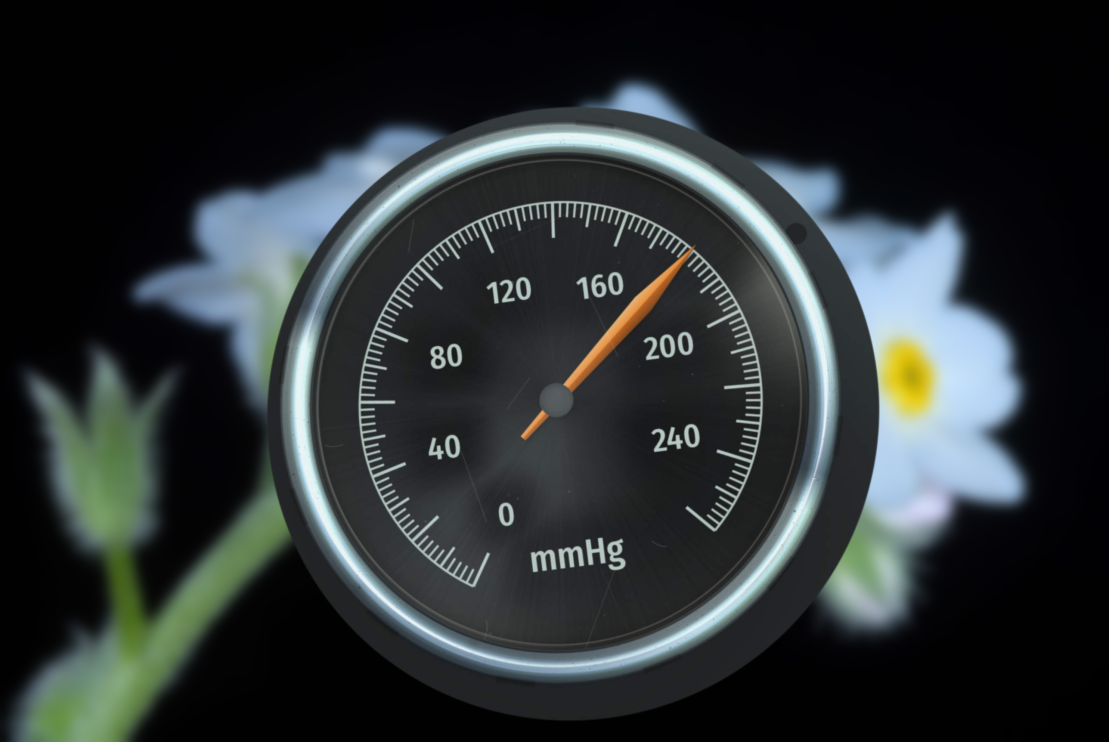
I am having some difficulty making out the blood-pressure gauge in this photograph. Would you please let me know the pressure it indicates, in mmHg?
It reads 180 mmHg
